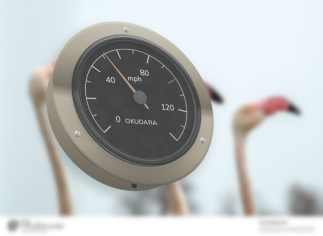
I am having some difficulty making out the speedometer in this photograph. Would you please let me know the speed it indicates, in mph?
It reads 50 mph
